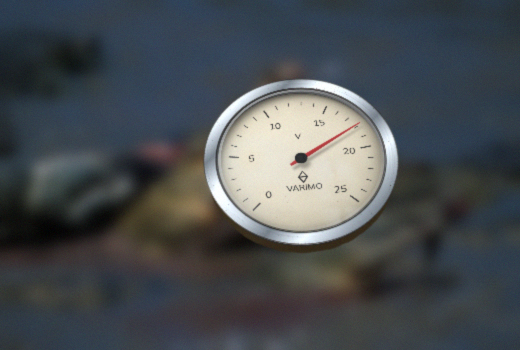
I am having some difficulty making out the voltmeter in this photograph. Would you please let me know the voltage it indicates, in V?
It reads 18 V
